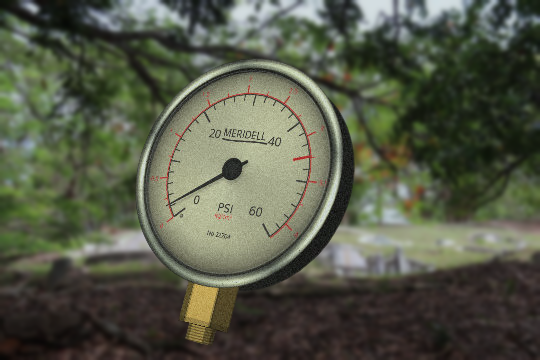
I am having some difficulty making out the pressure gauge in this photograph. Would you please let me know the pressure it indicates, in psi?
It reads 2 psi
